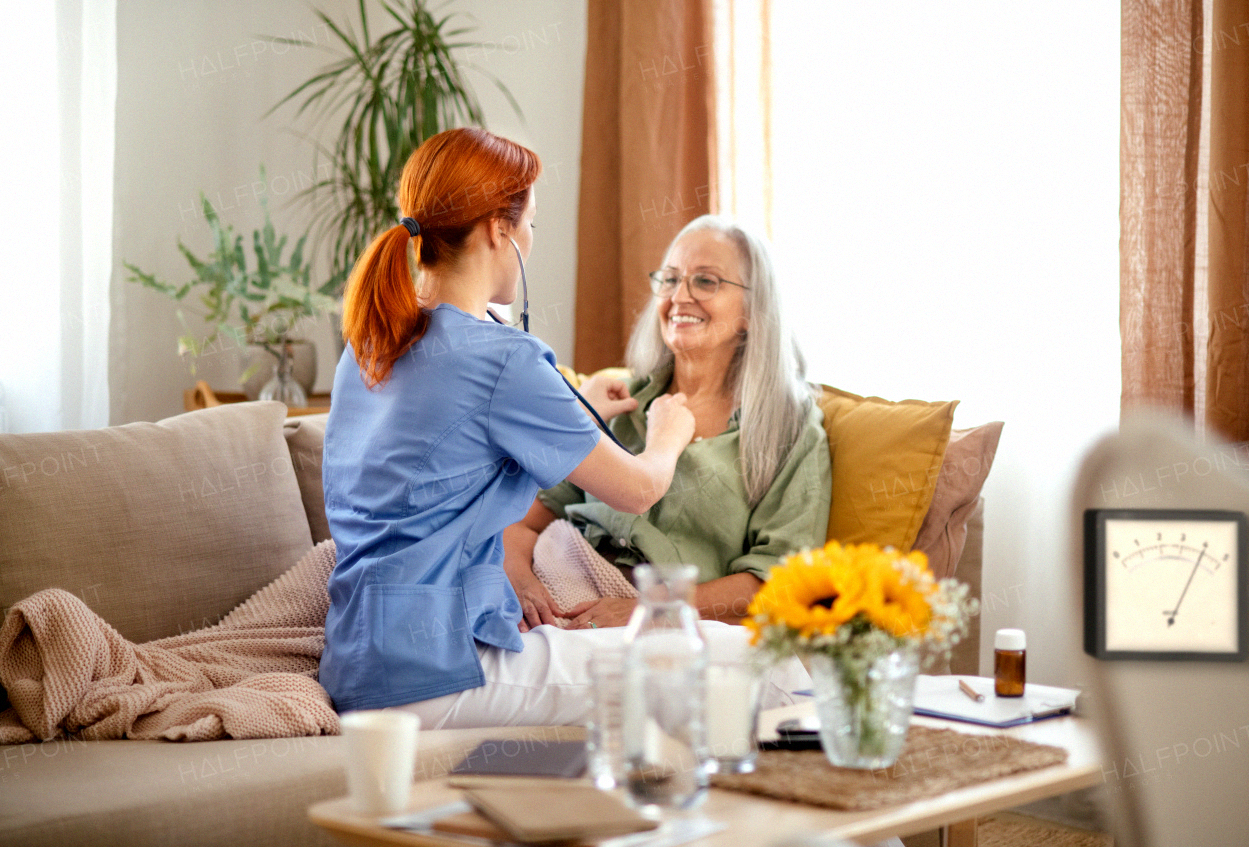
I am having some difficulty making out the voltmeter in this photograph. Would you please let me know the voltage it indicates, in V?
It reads 4 V
